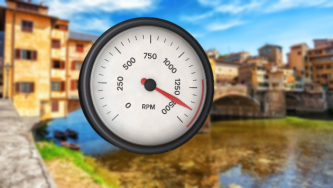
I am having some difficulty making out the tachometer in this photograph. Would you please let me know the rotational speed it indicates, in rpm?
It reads 1400 rpm
